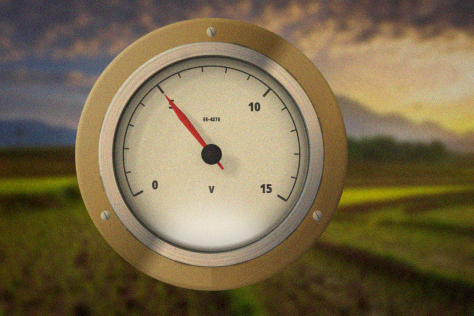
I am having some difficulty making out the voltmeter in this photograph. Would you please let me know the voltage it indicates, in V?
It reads 5 V
